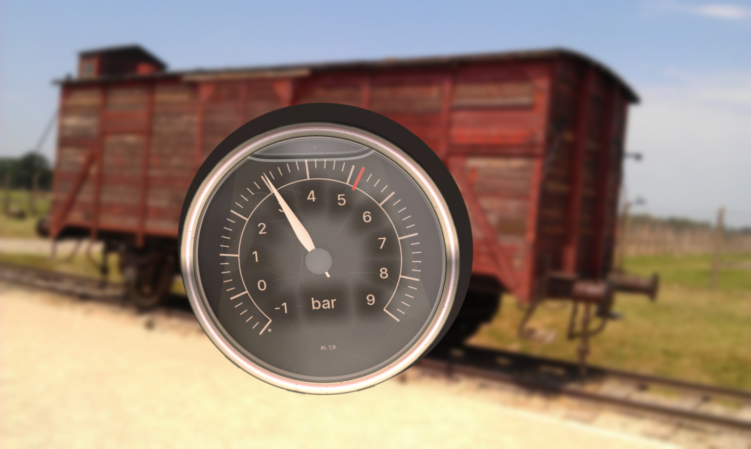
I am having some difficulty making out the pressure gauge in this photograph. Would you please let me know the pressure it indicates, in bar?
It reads 3.1 bar
